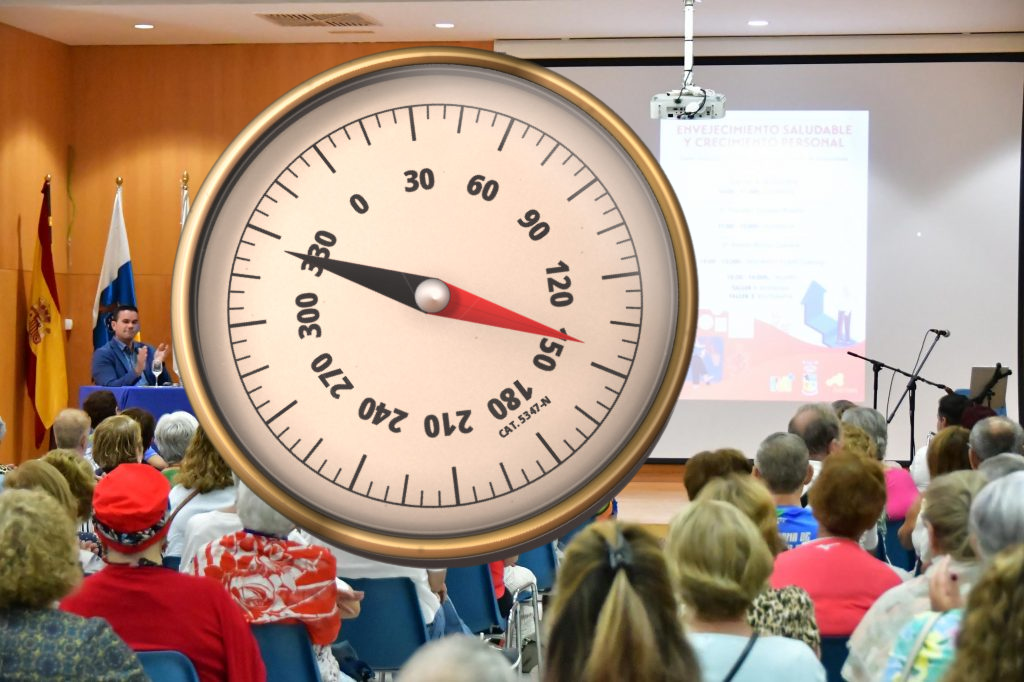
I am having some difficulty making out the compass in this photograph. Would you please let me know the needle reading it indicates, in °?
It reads 145 °
